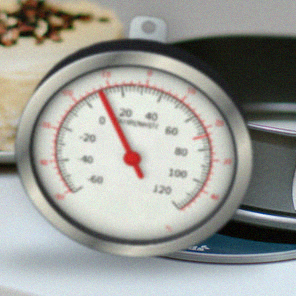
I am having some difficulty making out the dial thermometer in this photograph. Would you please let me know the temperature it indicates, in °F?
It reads 10 °F
